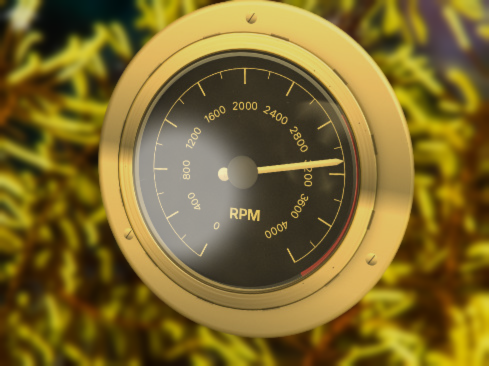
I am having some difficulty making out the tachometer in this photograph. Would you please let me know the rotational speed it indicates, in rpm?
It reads 3100 rpm
